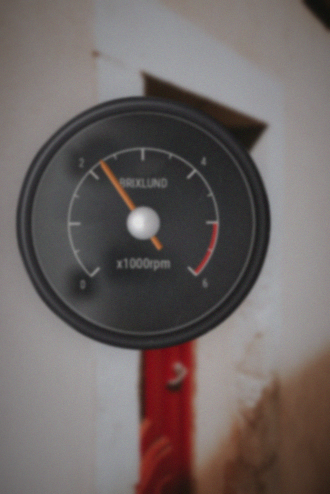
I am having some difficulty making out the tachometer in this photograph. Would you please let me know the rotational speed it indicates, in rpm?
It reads 2250 rpm
